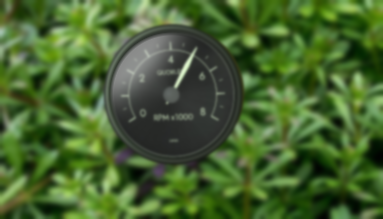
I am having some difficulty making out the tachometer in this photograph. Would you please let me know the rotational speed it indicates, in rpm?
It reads 5000 rpm
